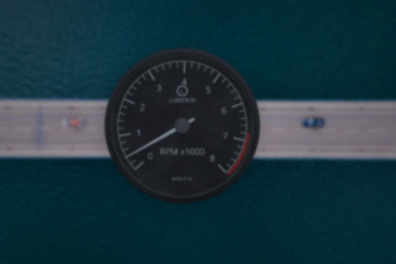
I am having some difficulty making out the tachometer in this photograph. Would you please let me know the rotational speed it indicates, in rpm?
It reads 400 rpm
